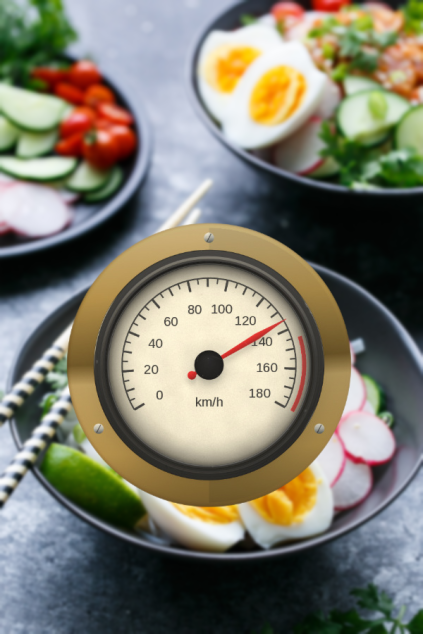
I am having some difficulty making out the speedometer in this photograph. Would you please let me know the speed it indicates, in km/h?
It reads 135 km/h
